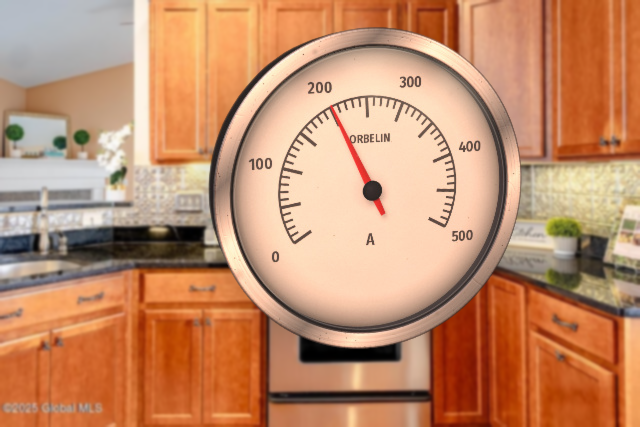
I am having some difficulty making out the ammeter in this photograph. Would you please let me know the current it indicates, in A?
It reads 200 A
